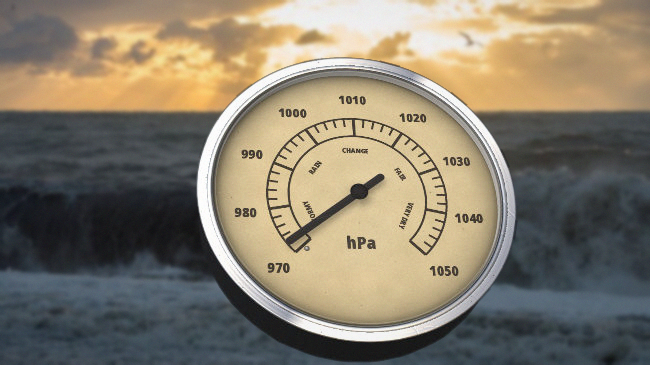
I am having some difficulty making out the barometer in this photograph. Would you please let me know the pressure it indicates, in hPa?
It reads 972 hPa
